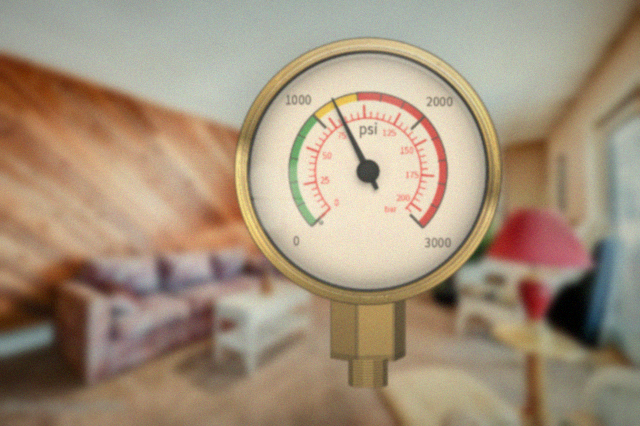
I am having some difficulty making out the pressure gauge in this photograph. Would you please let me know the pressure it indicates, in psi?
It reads 1200 psi
